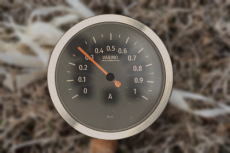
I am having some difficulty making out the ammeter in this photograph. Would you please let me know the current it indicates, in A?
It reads 0.3 A
